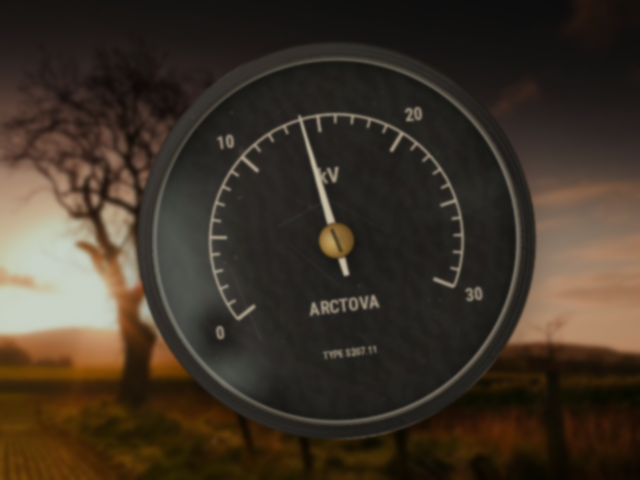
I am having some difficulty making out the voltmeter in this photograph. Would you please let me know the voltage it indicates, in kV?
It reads 14 kV
